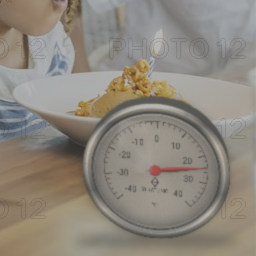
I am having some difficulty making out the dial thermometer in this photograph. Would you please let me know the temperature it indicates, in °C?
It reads 24 °C
